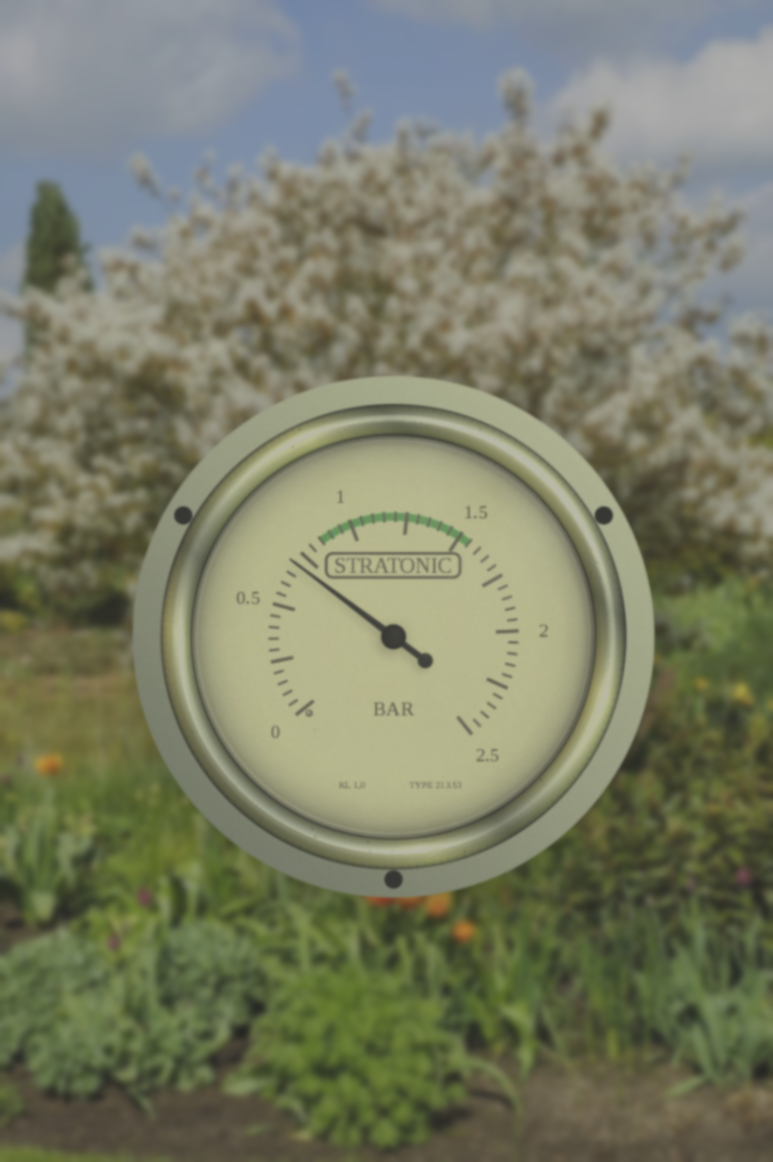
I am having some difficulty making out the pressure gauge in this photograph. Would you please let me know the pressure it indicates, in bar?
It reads 0.7 bar
